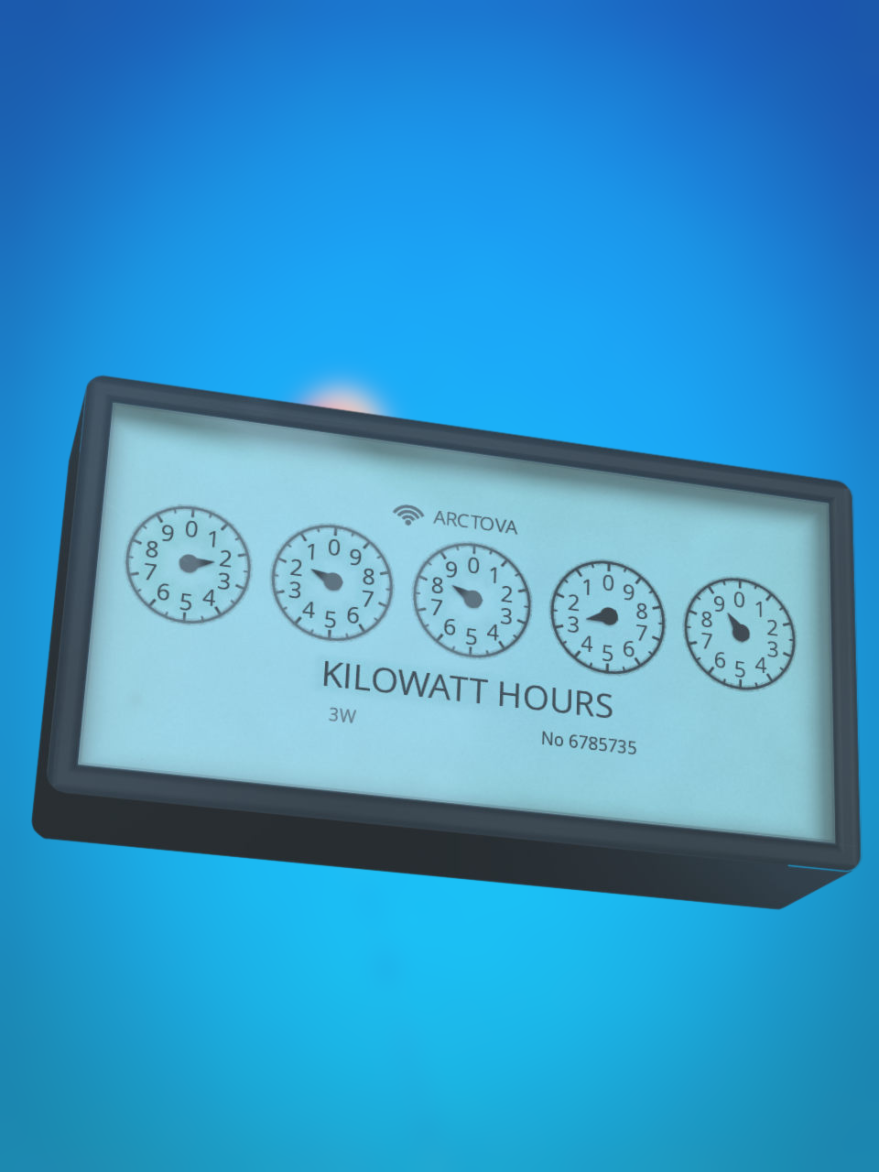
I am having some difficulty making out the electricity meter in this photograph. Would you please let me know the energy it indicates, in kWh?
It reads 21829 kWh
